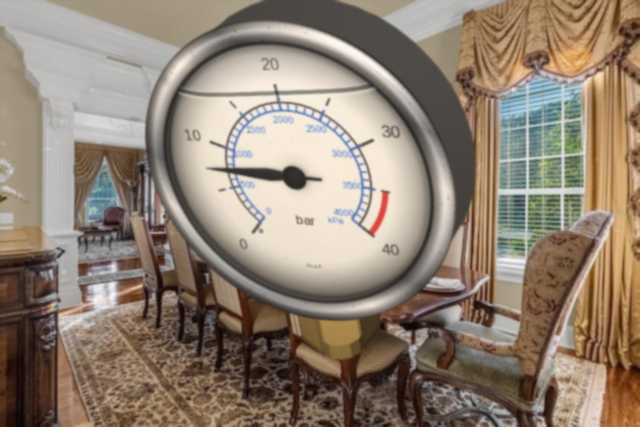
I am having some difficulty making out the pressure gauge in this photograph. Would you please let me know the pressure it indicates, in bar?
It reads 7.5 bar
